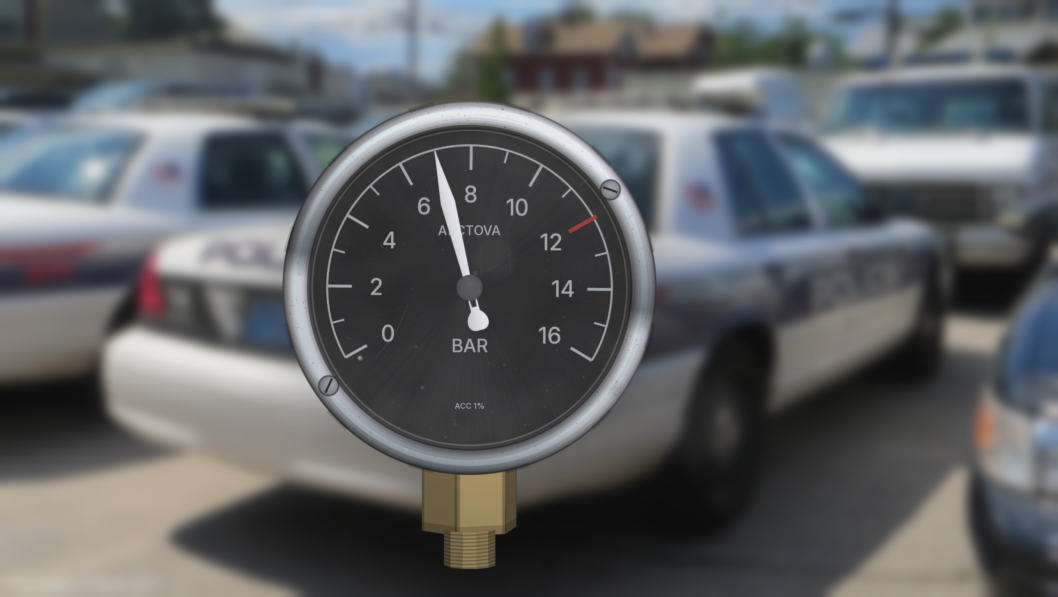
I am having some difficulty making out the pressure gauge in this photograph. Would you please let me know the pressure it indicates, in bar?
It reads 7 bar
